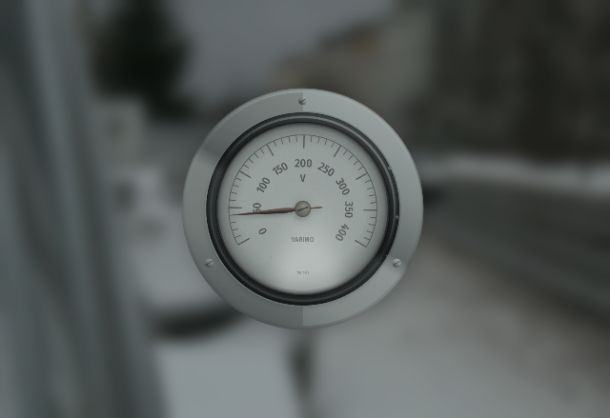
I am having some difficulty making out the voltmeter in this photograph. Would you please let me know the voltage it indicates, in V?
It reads 40 V
